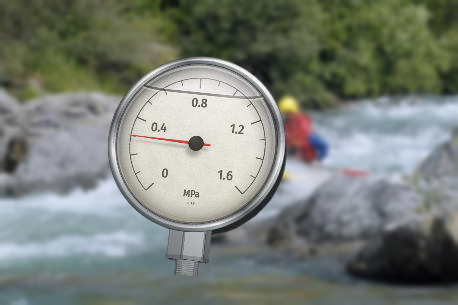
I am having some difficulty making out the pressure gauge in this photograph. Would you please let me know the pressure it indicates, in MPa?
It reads 0.3 MPa
